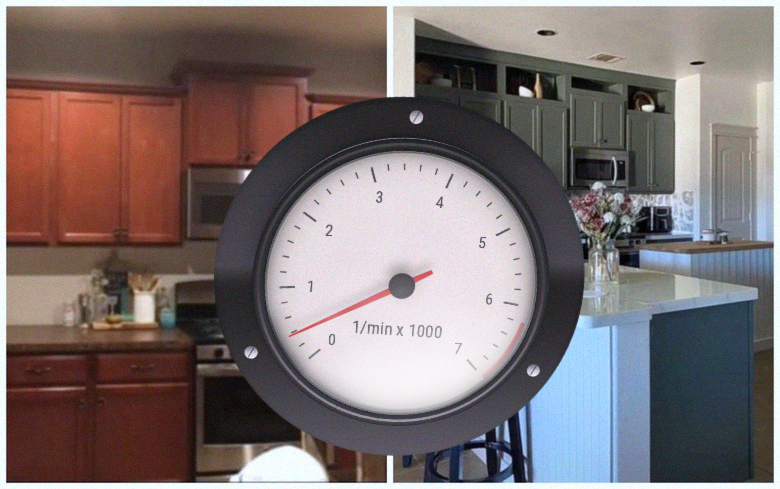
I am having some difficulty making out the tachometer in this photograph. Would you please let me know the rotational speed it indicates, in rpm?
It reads 400 rpm
